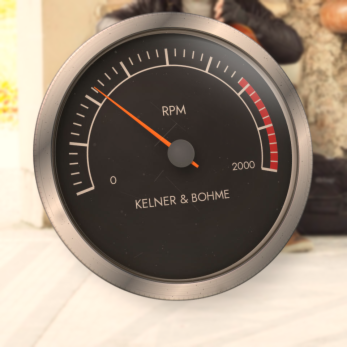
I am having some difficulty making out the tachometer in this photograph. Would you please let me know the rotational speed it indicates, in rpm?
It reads 550 rpm
